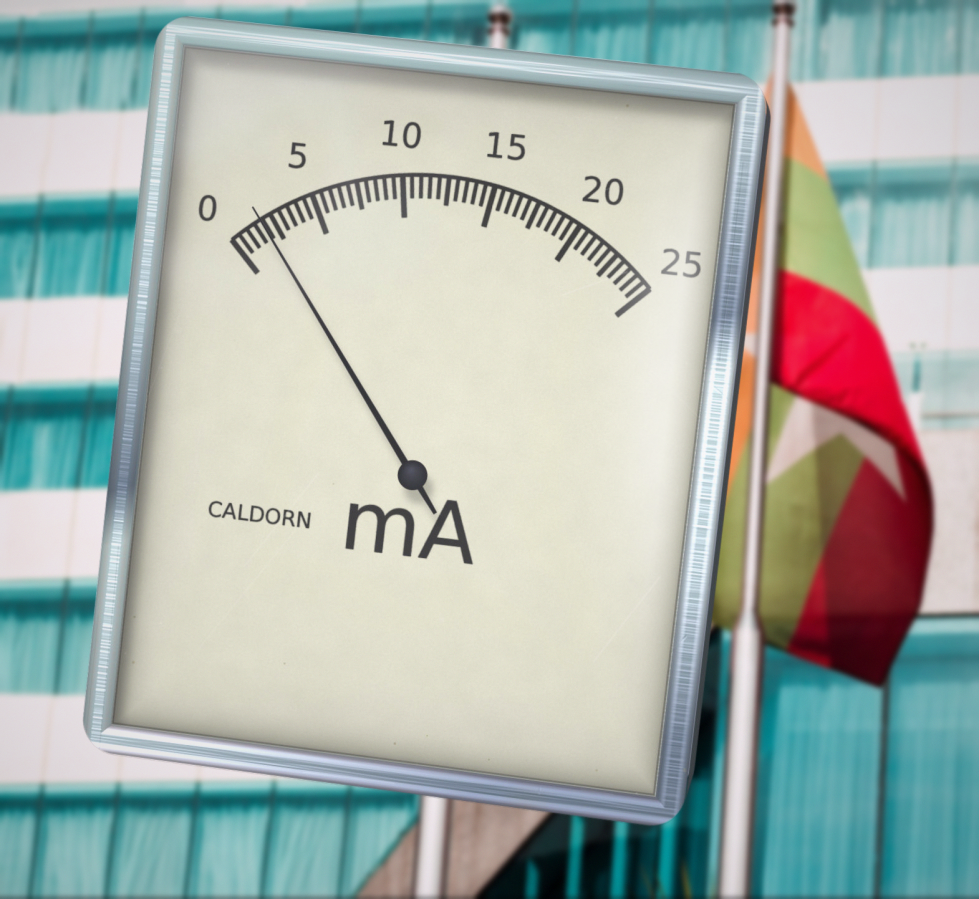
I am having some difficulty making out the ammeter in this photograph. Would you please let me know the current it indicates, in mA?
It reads 2 mA
